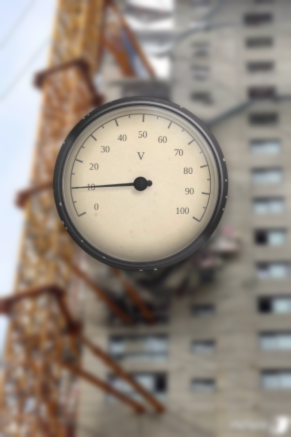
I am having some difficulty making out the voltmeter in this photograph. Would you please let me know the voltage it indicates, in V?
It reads 10 V
